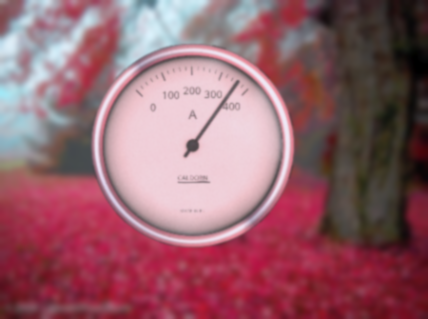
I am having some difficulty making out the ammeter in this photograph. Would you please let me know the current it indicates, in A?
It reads 360 A
